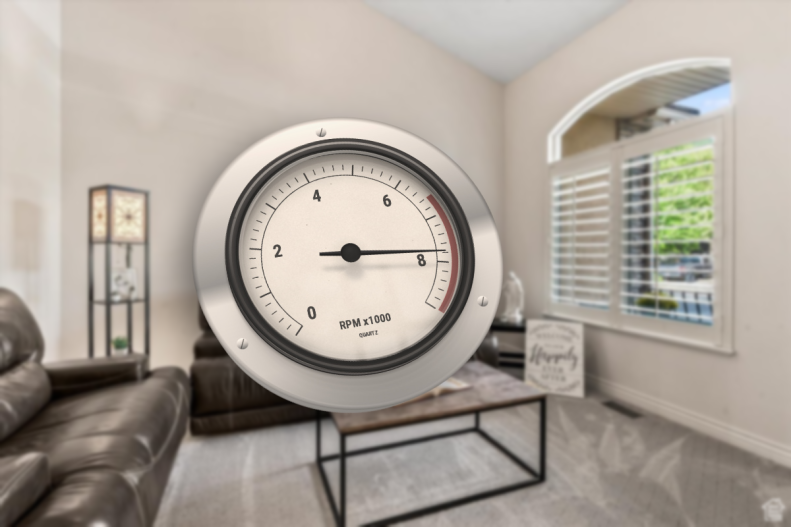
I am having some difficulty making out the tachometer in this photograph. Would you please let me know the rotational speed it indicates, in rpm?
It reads 7800 rpm
